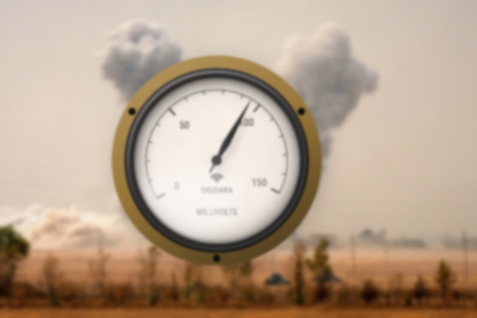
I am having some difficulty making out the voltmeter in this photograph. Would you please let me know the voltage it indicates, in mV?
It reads 95 mV
